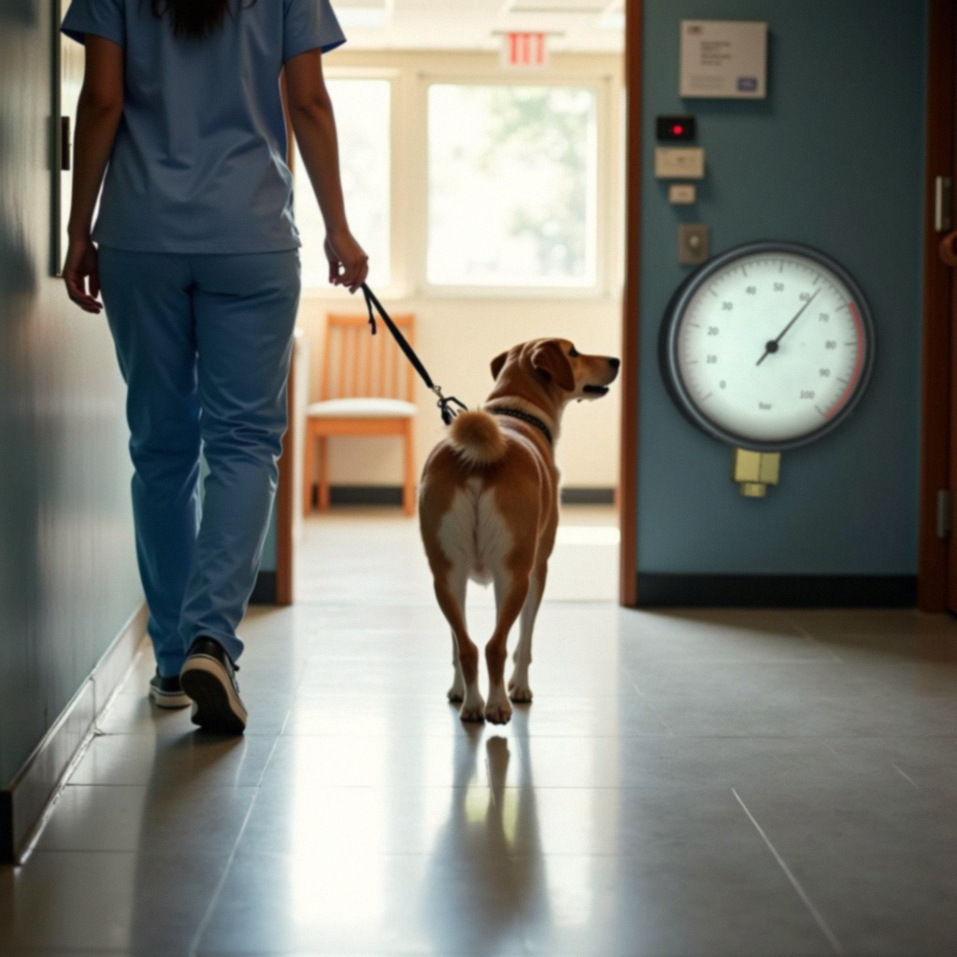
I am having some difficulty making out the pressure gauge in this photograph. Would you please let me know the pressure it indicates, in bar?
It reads 62 bar
